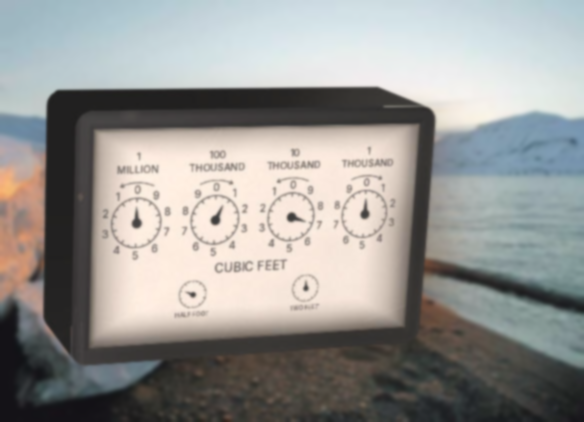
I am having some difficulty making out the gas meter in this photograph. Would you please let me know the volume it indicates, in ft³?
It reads 7000 ft³
